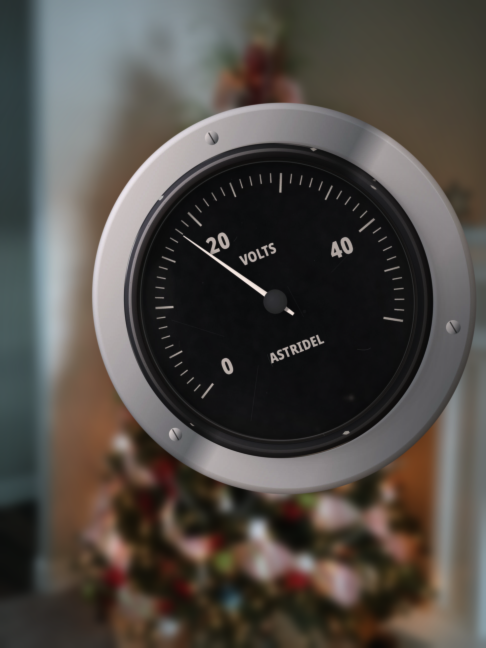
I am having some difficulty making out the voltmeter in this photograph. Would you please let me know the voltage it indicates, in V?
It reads 18 V
